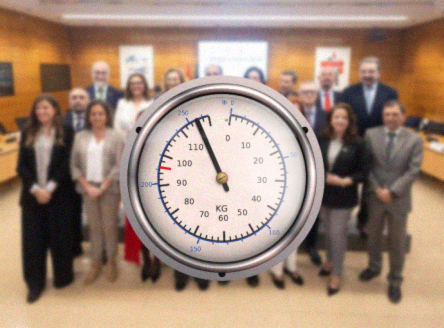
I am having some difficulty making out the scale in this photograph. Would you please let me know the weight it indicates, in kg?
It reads 116 kg
